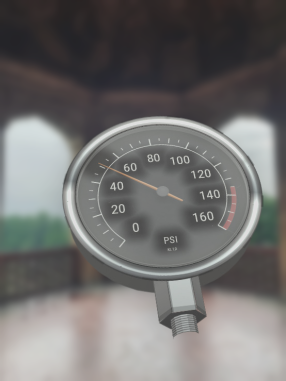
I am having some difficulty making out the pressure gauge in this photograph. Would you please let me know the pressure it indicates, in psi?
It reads 50 psi
